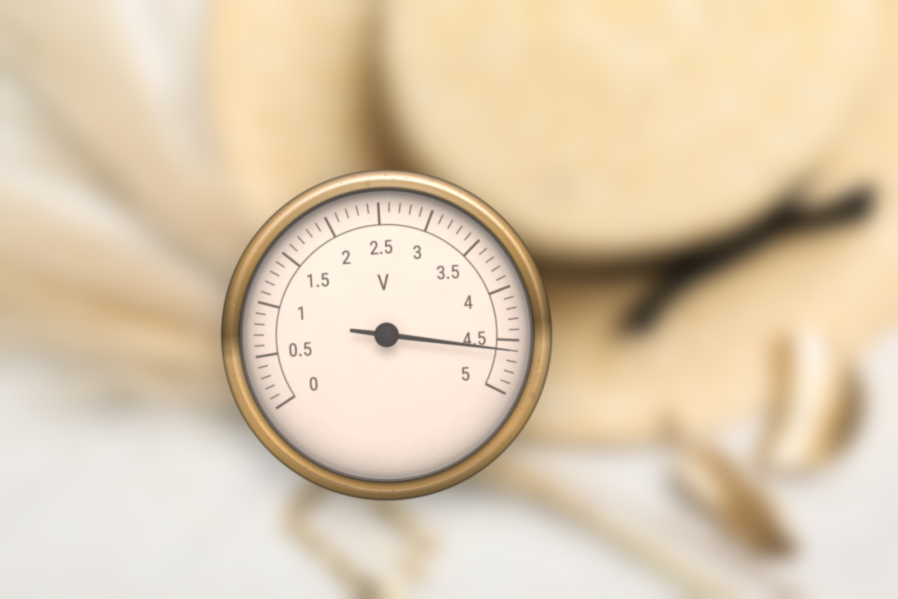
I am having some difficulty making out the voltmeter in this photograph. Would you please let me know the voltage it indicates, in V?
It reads 4.6 V
